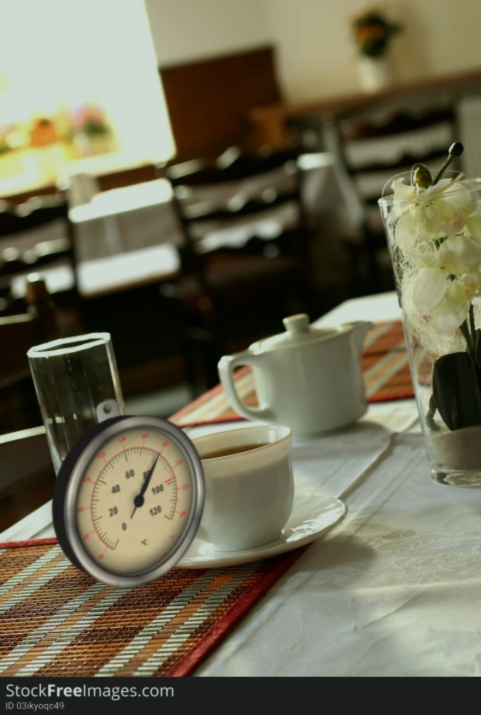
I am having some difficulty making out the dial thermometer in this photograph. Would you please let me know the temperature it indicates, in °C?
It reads 80 °C
